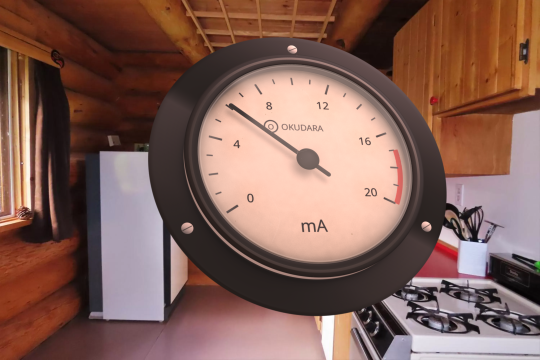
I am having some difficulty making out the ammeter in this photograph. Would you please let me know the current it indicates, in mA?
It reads 6 mA
